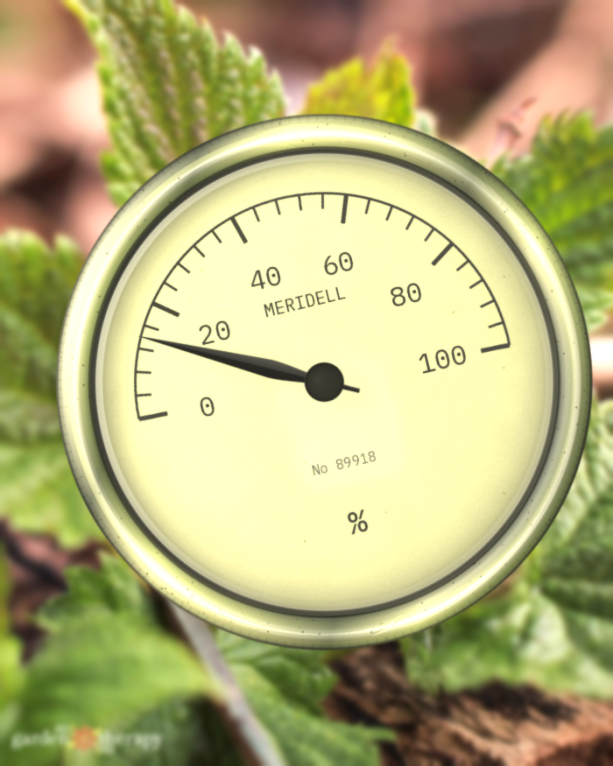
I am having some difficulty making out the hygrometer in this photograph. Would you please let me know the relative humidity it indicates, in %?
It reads 14 %
